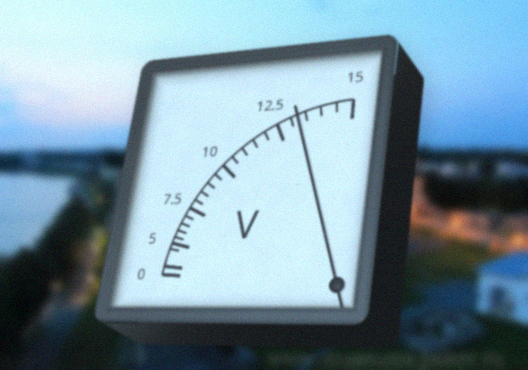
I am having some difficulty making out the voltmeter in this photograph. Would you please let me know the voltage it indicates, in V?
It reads 13.25 V
